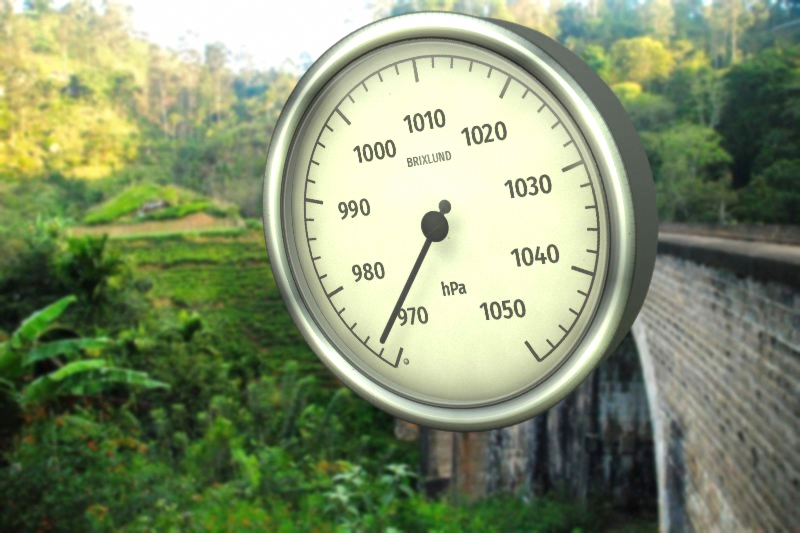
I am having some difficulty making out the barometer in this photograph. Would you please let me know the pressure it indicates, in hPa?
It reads 972 hPa
